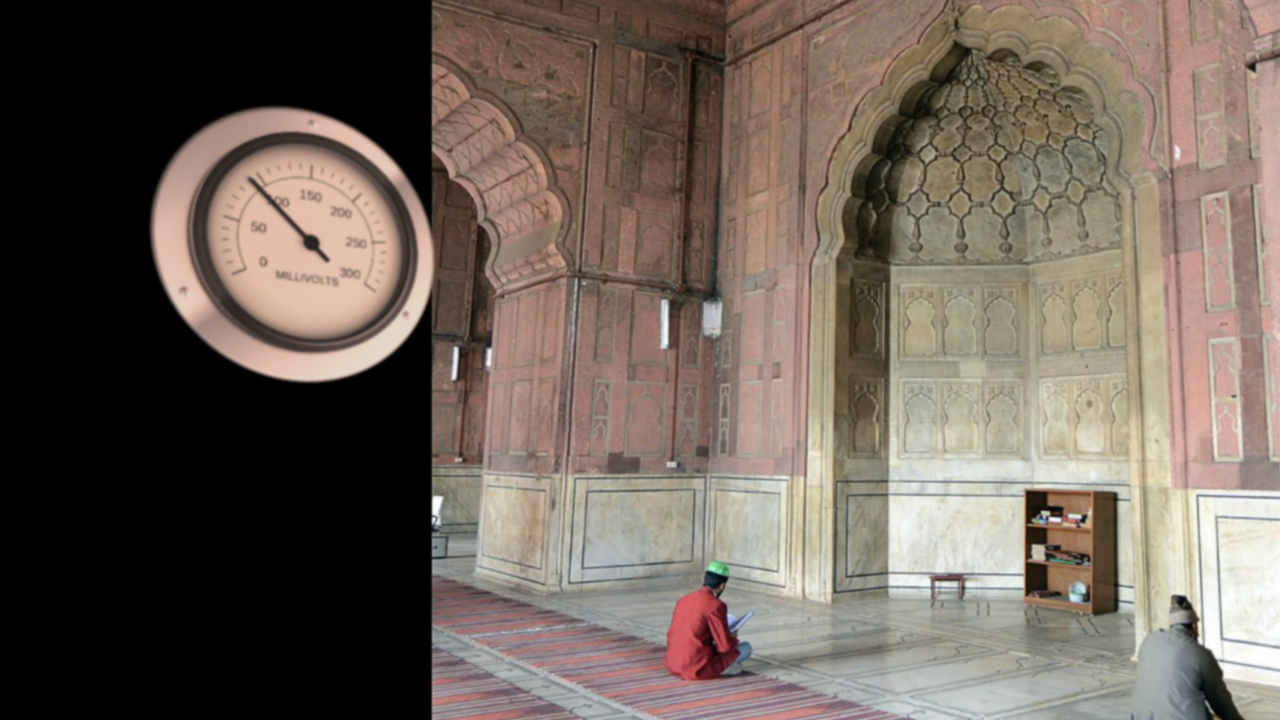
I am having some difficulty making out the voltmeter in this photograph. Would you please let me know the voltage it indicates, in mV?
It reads 90 mV
